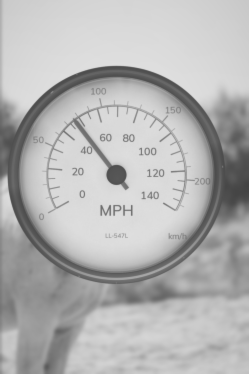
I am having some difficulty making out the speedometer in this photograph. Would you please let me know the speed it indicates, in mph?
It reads 47.5 mph
